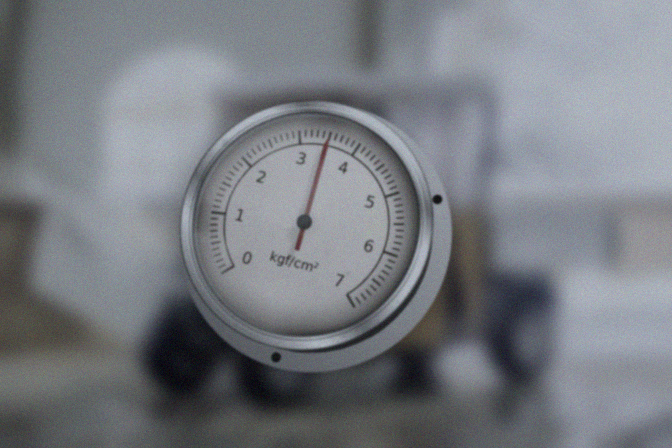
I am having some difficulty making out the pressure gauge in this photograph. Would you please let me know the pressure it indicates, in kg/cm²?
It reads 3.5 kg/cm²
